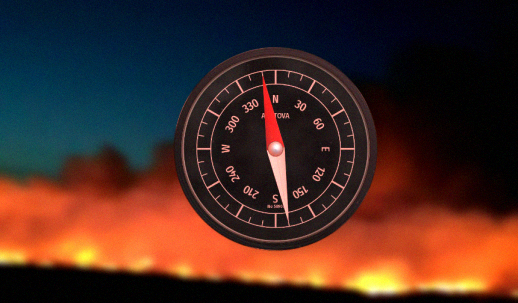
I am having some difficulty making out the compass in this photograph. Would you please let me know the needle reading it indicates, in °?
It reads 350 °
